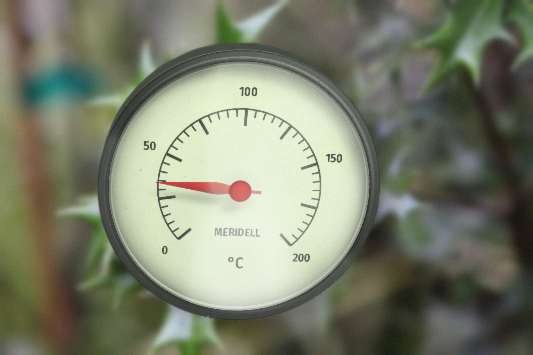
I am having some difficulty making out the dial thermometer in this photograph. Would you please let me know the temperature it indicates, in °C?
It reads 35 °C
